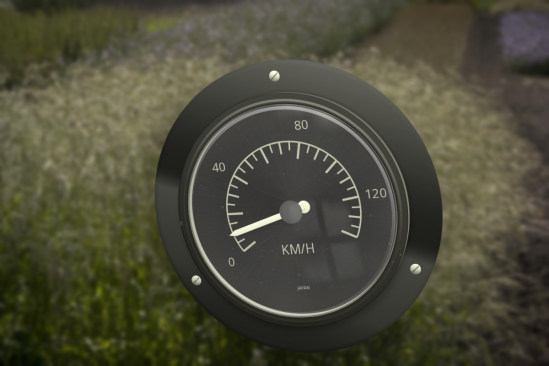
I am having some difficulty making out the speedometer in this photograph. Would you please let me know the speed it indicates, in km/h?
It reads 10 km/h
